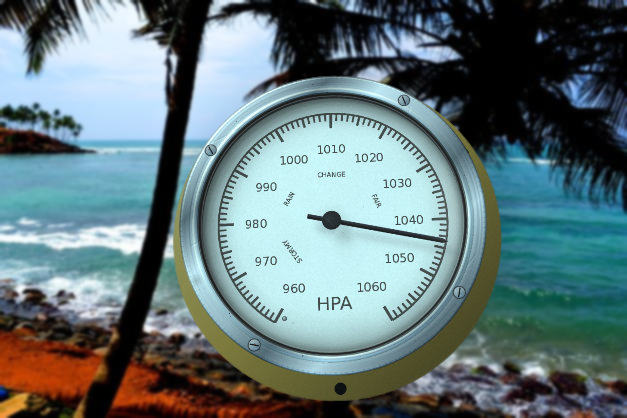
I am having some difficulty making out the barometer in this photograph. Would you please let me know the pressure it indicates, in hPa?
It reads 1044 hPa
